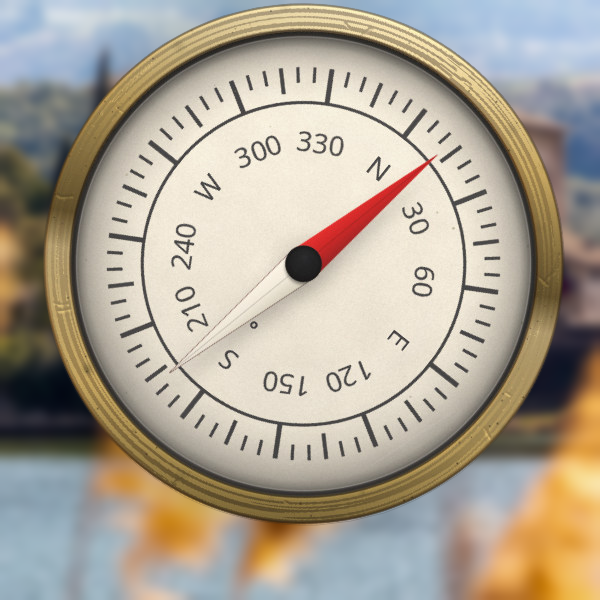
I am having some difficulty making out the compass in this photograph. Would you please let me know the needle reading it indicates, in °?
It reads 12.5 °
